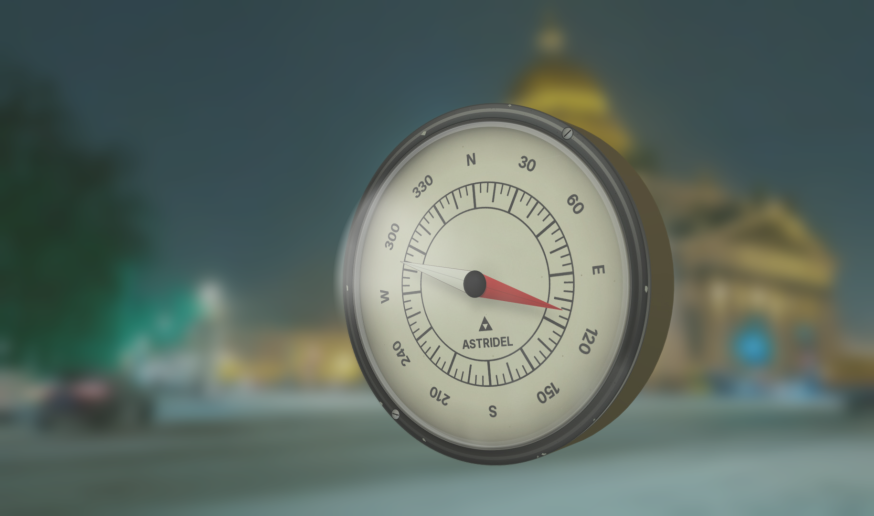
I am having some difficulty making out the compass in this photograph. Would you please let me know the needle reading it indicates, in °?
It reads 110 °
